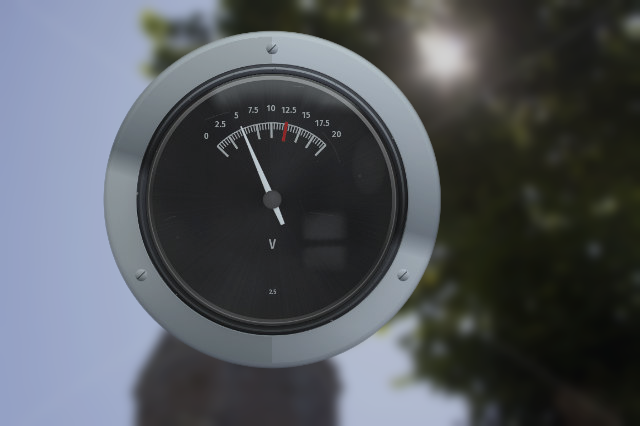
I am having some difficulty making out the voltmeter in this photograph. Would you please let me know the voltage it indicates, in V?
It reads 5 V
